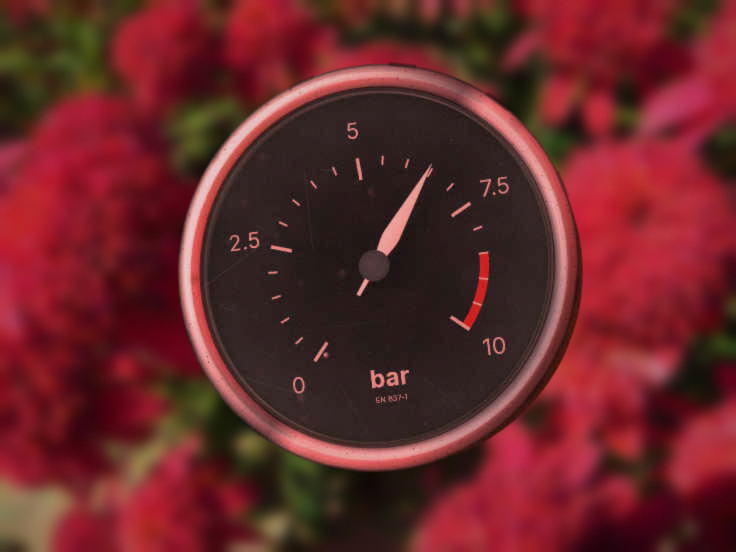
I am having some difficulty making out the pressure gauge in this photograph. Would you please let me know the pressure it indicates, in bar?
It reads 6.5 bar
